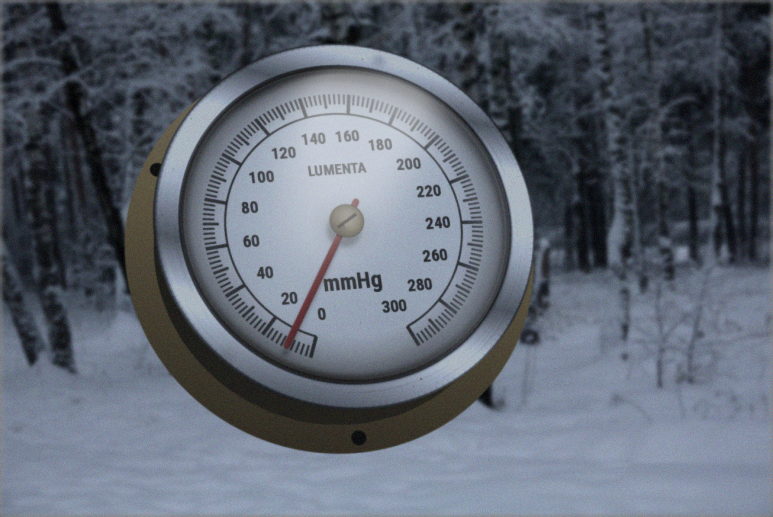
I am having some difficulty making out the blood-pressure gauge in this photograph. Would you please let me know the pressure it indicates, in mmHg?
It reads 10 mmHg
